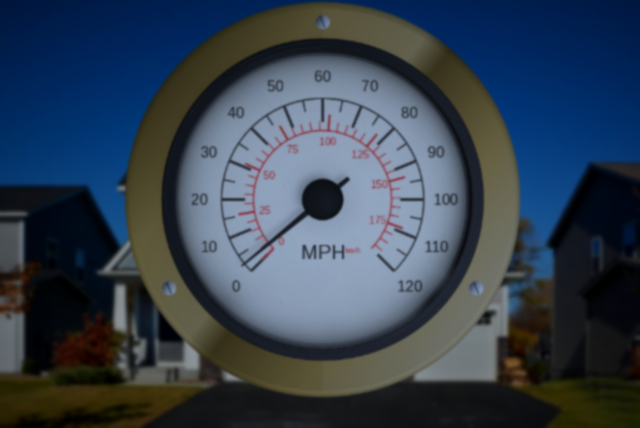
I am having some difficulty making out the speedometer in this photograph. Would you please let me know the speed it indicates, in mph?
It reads 2.5 mph
